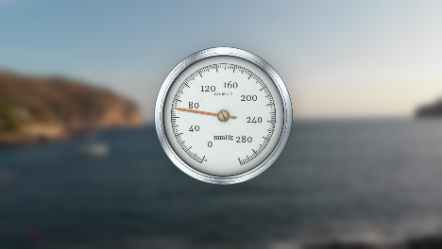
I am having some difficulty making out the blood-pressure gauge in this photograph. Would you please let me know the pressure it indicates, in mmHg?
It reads 70 mmHg
